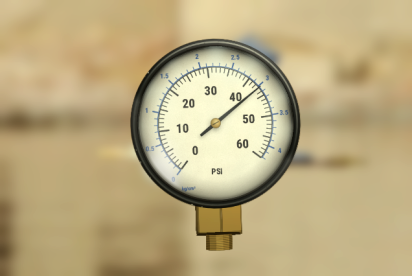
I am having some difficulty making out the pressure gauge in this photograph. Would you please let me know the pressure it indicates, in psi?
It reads 43 psi
